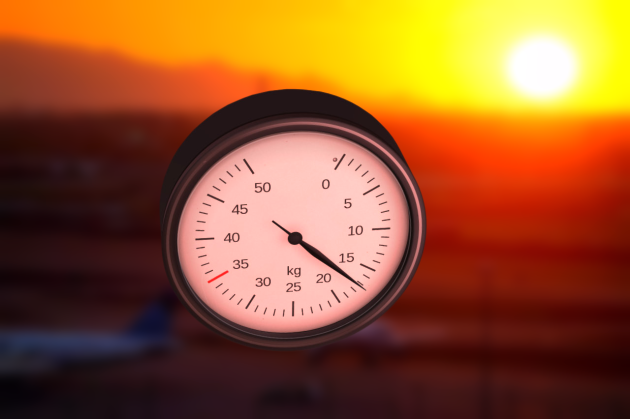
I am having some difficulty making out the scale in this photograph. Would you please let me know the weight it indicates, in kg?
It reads 17 kg
